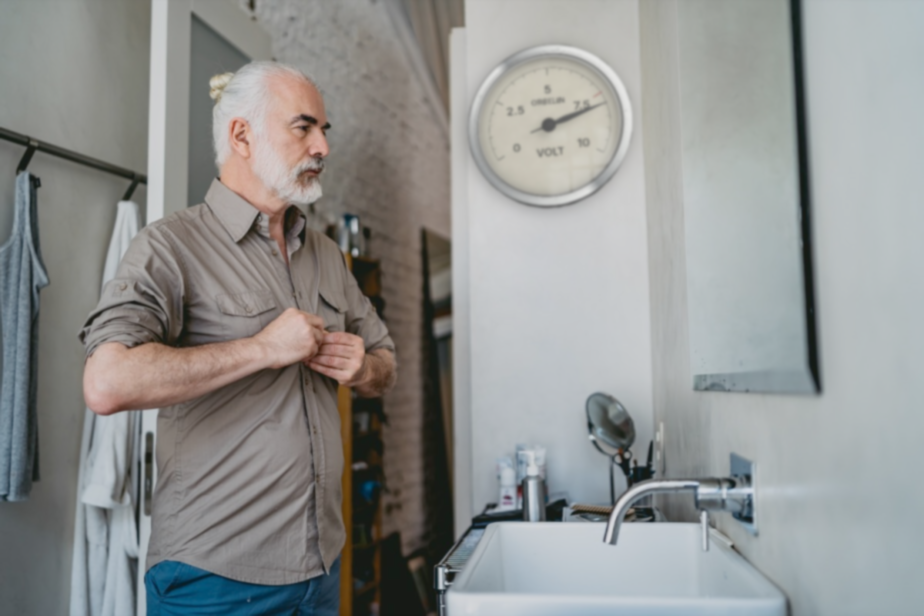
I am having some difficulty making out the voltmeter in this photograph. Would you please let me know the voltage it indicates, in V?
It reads 8 V
